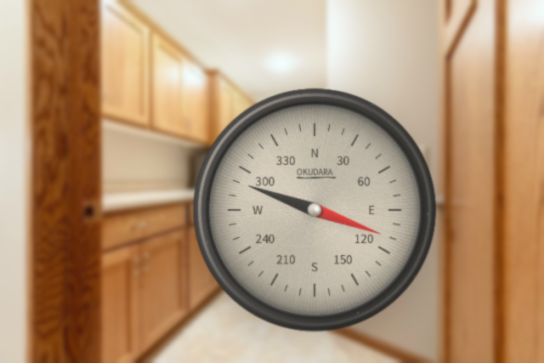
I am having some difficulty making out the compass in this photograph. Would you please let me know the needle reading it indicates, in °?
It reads 110 °
